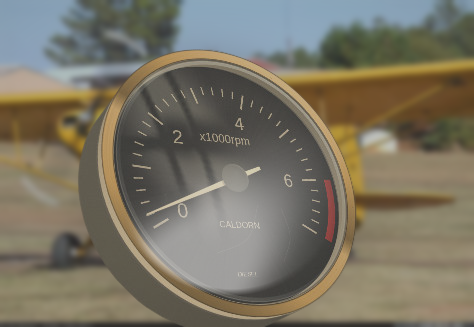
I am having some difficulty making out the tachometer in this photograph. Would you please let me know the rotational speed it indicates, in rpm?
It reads 200 rpm
